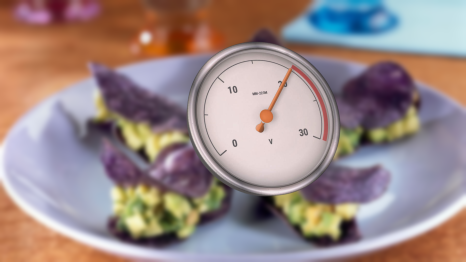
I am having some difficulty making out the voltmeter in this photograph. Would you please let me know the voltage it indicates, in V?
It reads 20 V
